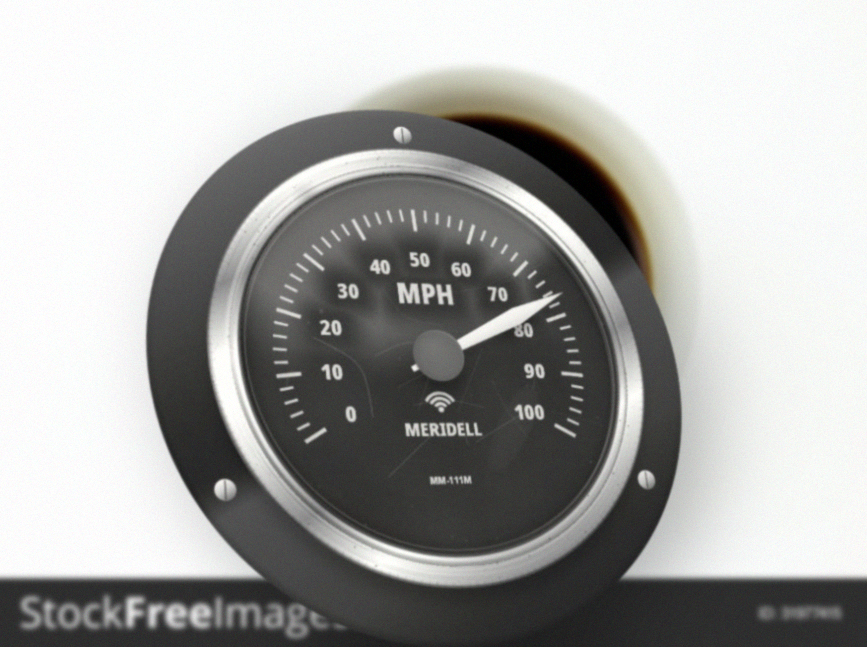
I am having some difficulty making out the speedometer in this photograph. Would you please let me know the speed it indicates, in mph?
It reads 77 mph
